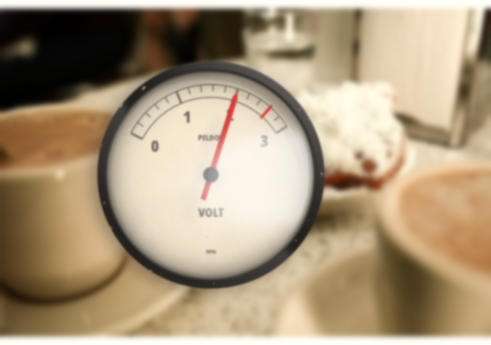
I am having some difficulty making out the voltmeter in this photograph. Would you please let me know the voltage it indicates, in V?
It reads 2 V
